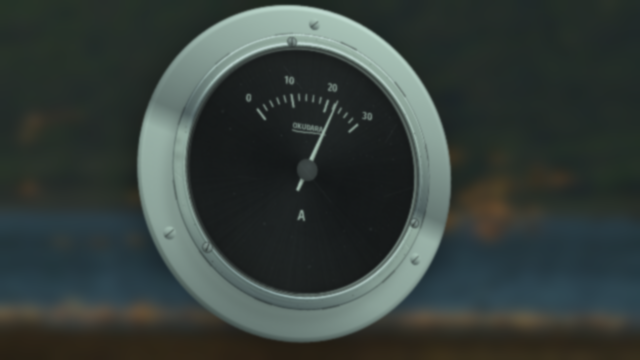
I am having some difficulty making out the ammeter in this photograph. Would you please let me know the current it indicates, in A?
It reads 22 A
